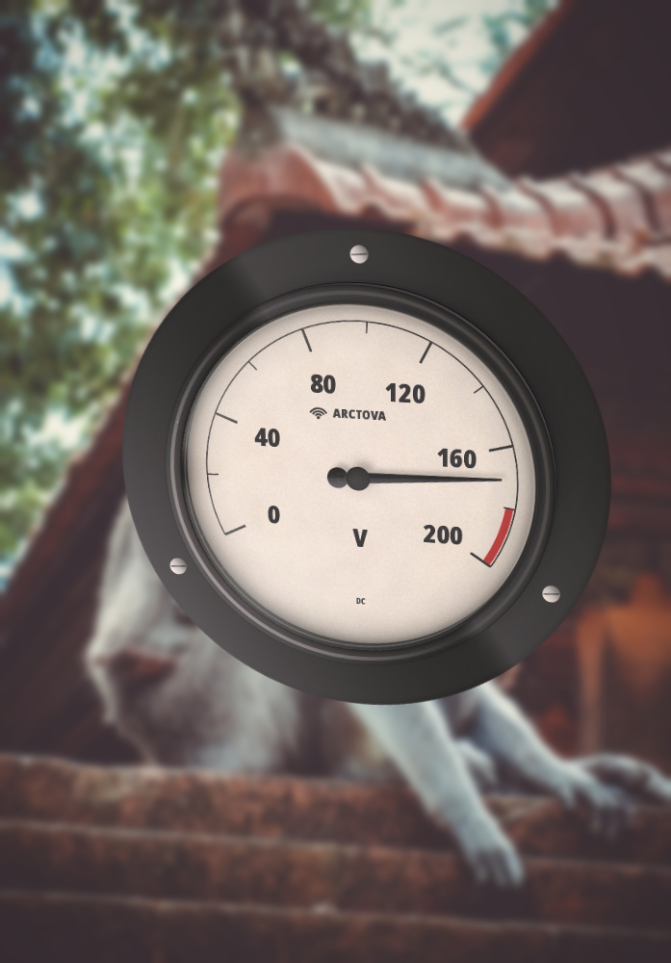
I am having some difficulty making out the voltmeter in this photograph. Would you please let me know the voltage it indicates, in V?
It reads 170 V
